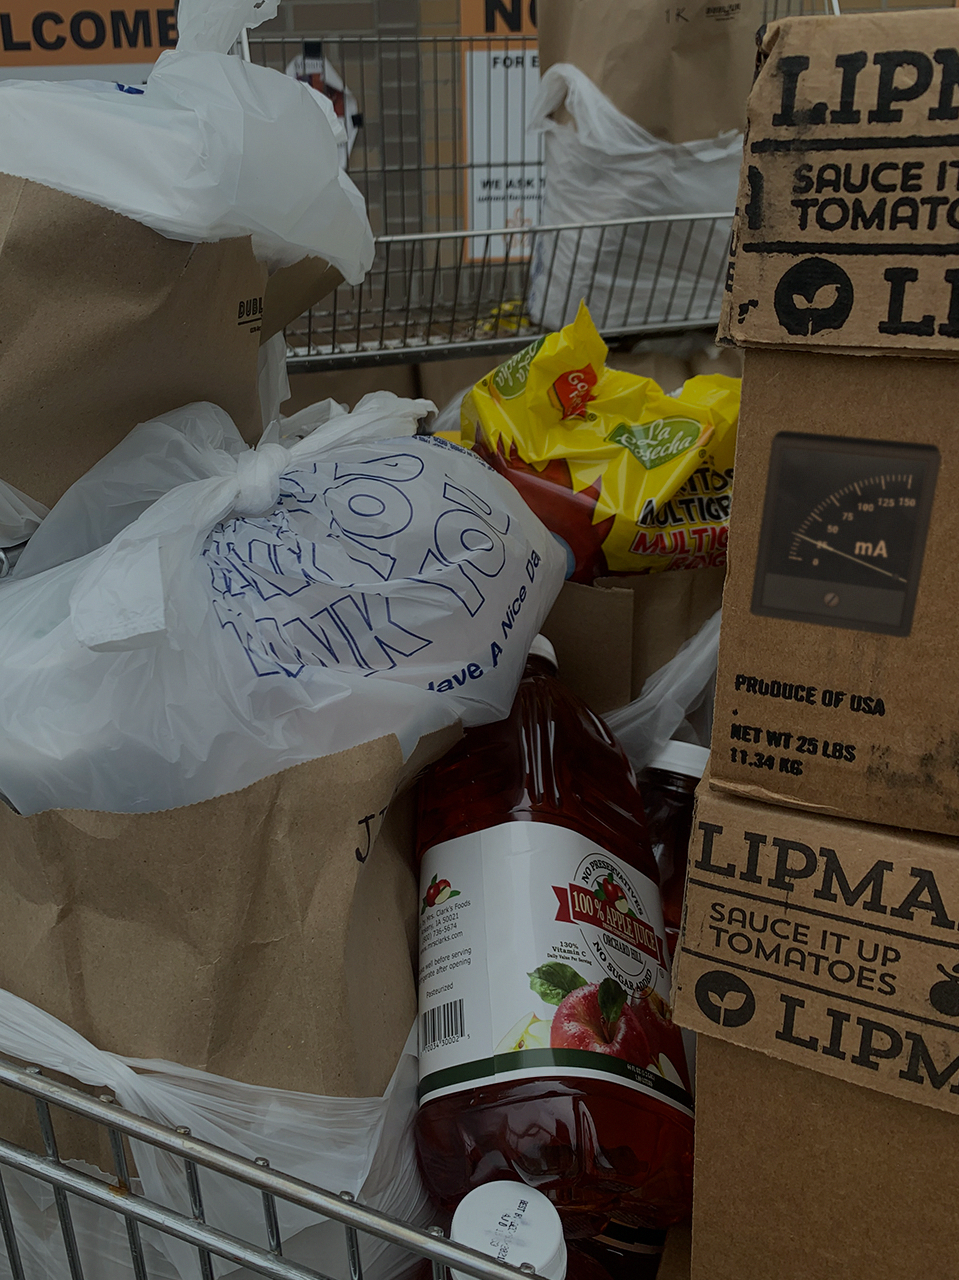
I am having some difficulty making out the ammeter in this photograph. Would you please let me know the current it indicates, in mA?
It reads 25 mA
